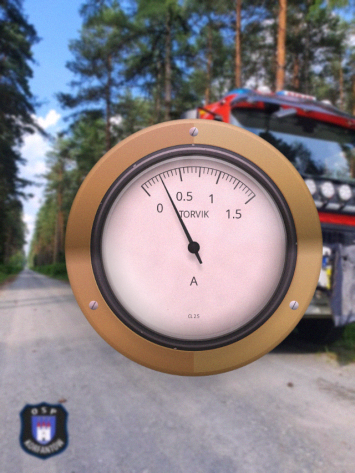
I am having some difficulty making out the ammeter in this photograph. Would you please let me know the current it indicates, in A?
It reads 0.25 A
